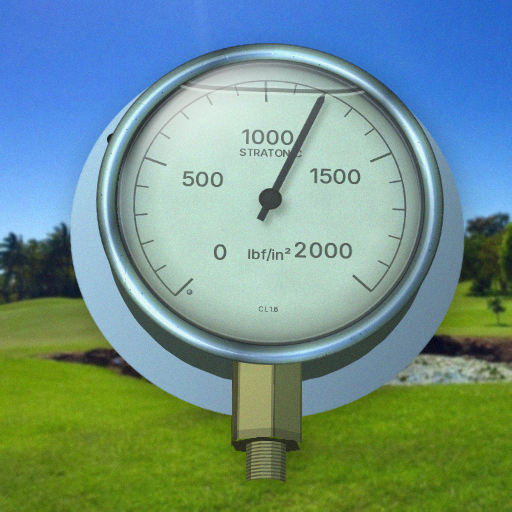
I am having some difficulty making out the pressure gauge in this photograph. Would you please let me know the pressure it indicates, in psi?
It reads 1200 psi
